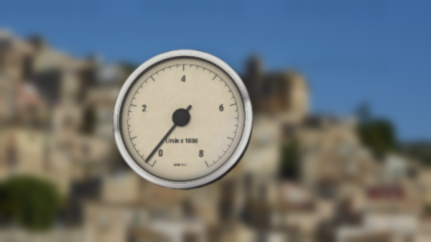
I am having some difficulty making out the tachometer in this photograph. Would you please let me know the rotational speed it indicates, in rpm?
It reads 200 rpm
